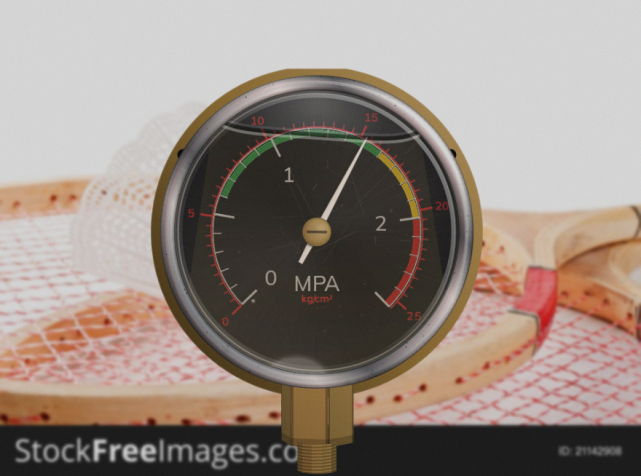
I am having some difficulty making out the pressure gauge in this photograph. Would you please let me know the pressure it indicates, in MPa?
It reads 1.5 MPa
